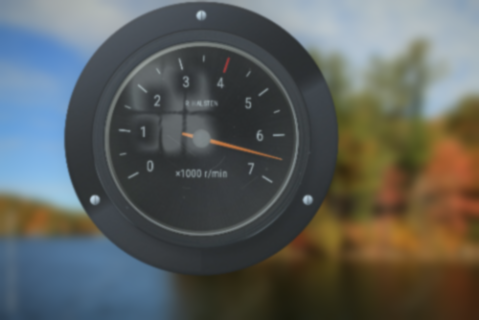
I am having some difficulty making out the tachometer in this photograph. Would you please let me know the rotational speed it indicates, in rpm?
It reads 6500 rpm
